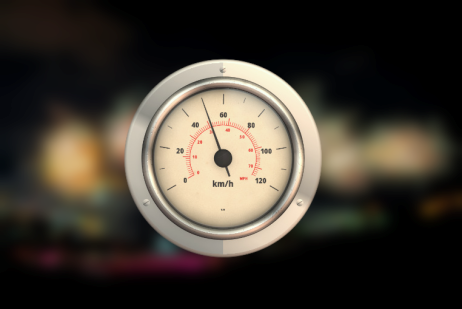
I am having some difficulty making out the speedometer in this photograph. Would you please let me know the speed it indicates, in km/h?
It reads 50 km/h
